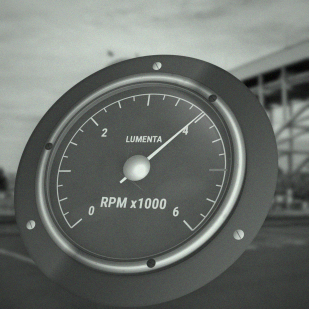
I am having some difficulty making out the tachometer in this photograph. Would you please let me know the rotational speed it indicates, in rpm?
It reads 4000 rpm
